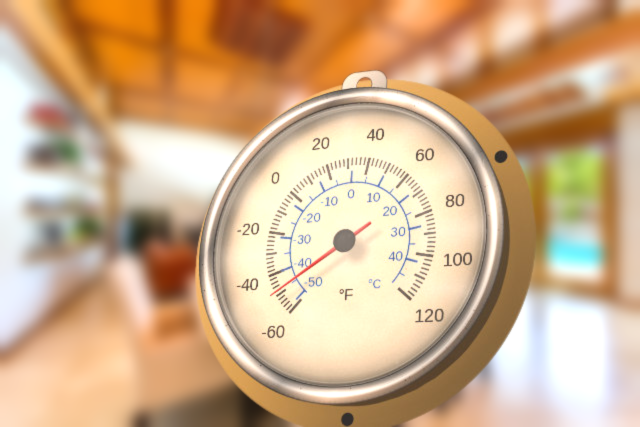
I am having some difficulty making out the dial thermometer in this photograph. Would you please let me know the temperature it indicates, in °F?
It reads -50 °F
